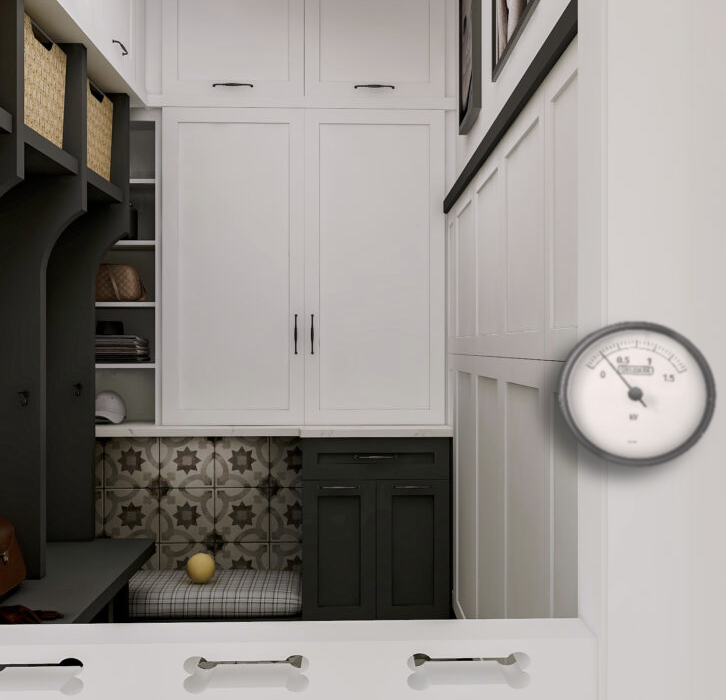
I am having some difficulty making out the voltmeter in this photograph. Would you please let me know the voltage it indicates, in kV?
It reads 0.25 kV
